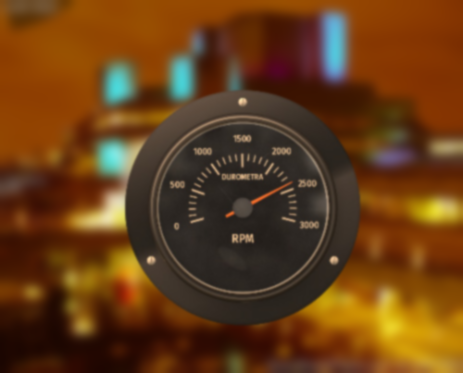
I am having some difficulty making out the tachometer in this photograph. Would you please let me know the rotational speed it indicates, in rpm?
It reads 2400 rpm
